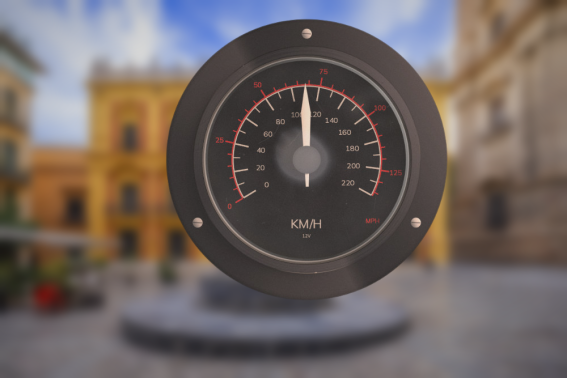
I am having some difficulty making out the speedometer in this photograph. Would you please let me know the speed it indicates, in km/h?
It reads 110 km/h
